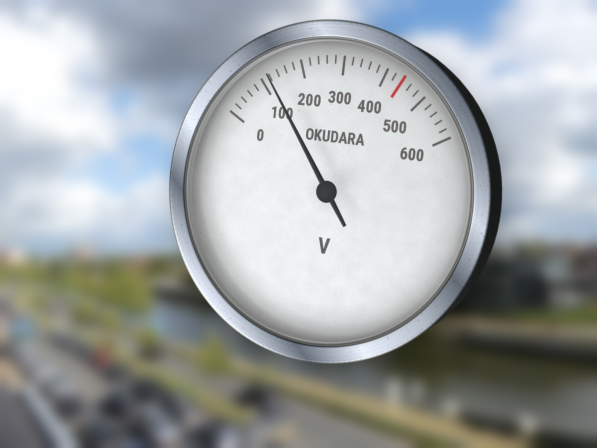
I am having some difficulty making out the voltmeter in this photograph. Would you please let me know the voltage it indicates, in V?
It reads 120 V
